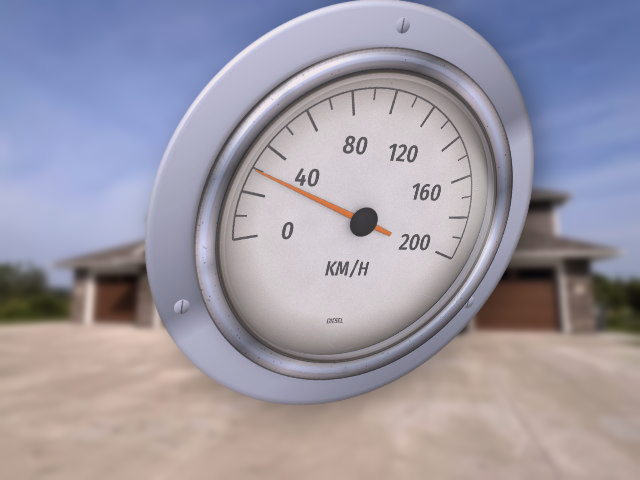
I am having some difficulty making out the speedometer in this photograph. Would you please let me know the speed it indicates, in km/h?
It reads 30 km/h
